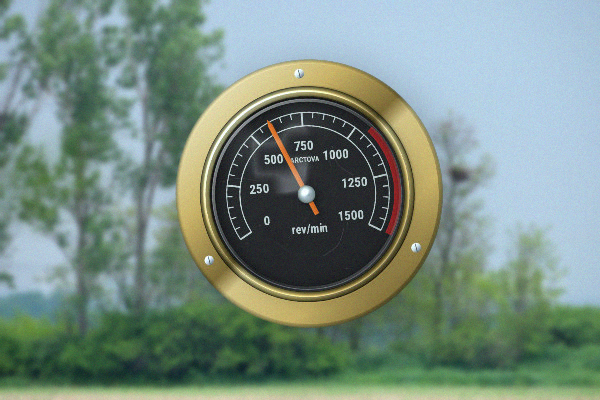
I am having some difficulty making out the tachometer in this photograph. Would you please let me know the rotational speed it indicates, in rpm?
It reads 600 rpm
